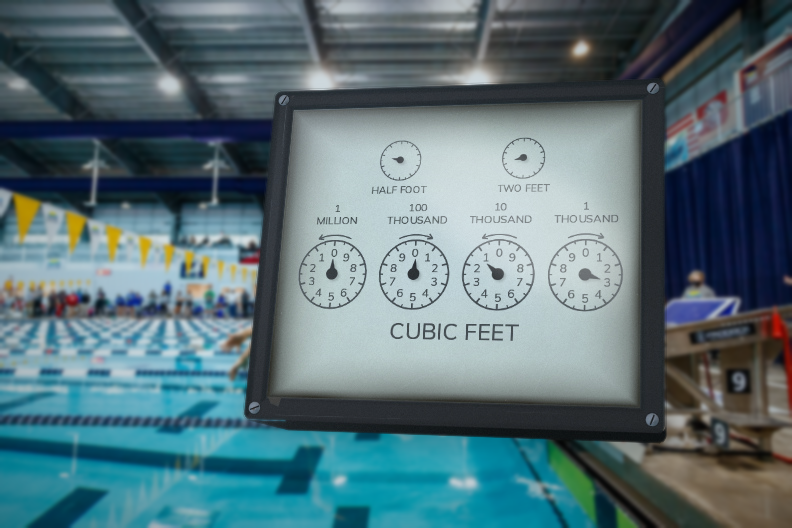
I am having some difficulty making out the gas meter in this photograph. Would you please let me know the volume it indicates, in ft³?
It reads 1300 ft³
